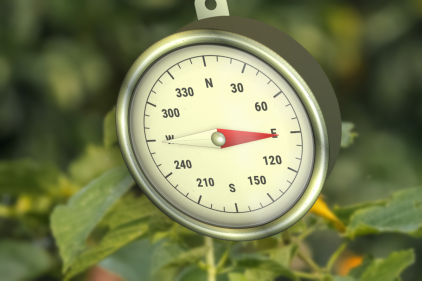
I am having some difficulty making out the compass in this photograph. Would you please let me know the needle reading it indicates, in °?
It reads 90 °
